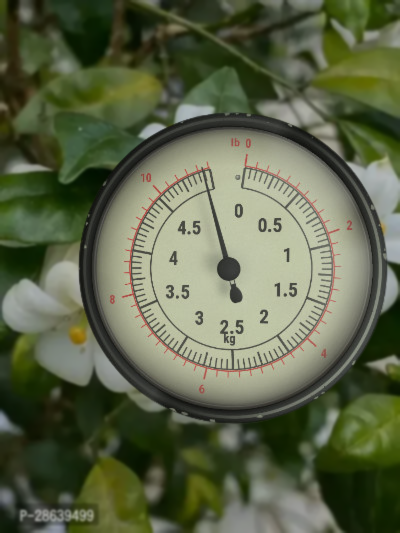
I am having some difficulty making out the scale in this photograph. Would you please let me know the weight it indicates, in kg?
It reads 4.95 kg
